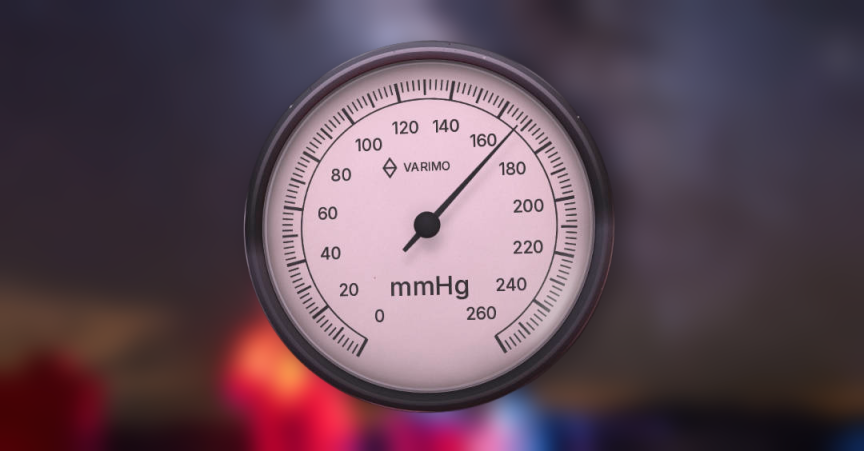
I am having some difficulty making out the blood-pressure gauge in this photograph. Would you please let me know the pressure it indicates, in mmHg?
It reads 168 mmHg
